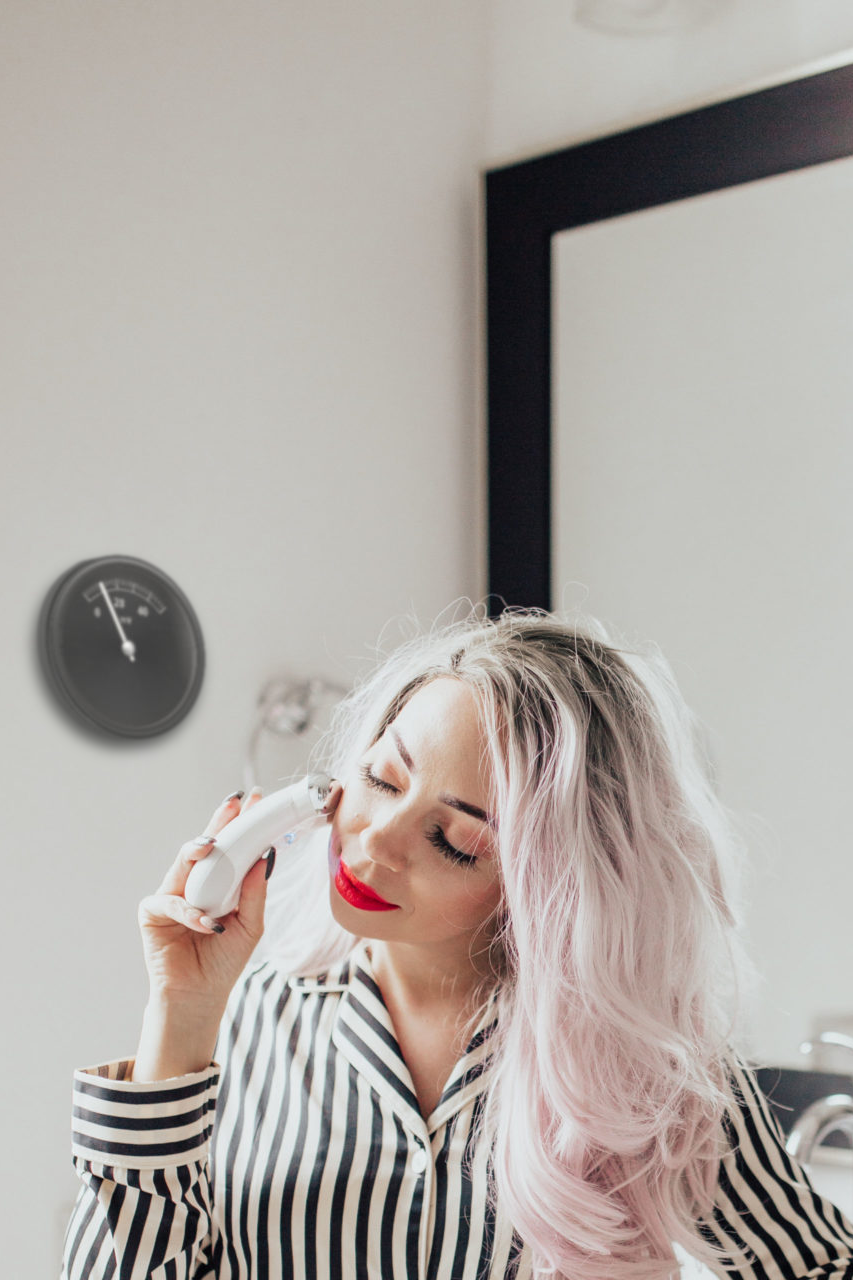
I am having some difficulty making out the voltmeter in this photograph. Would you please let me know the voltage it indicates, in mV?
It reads 10 mV
